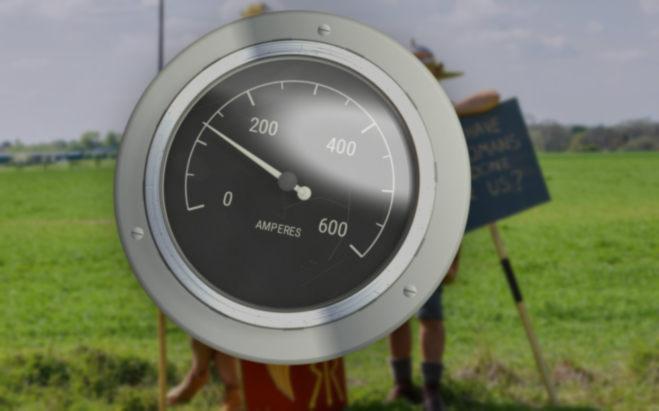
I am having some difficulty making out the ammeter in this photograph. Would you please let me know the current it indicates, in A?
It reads 125 A
